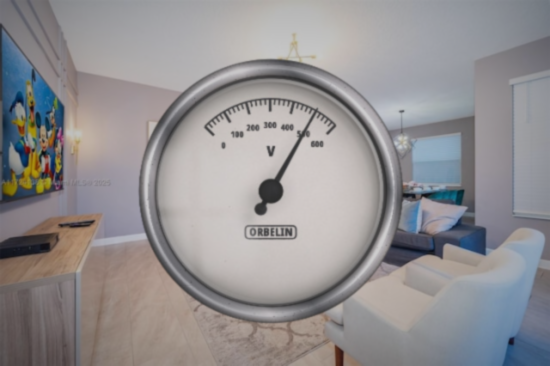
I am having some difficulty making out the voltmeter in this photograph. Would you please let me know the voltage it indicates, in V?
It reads 500 V
